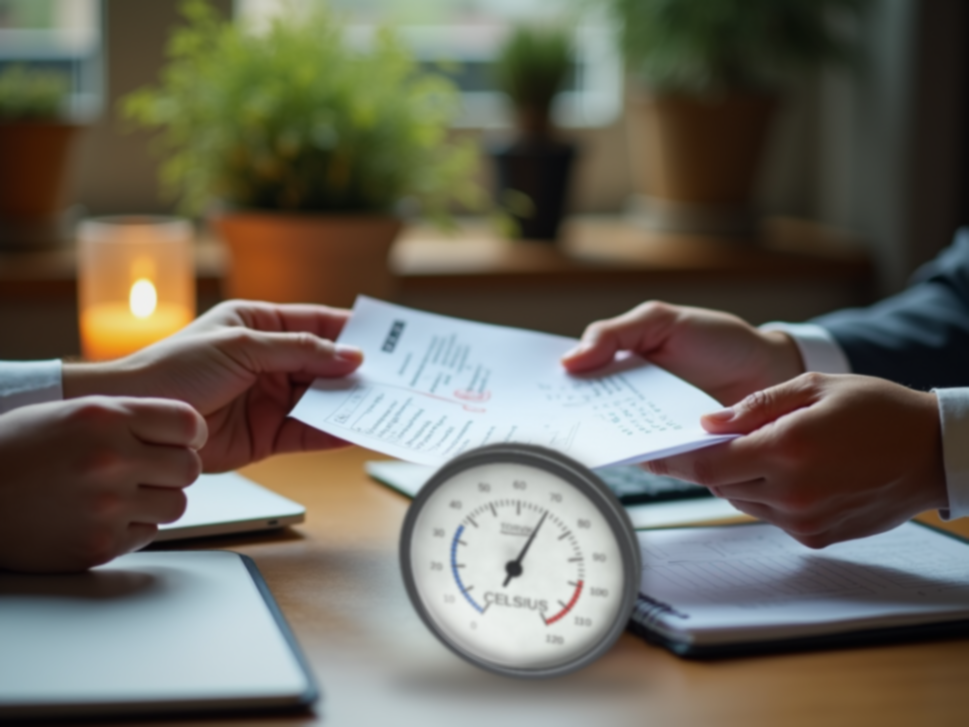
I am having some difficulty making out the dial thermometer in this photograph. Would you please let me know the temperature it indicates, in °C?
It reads 70 °C
